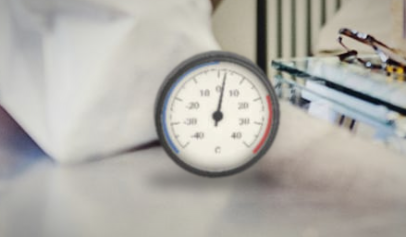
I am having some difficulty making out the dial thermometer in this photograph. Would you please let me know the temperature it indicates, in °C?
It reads 2.5 °C
